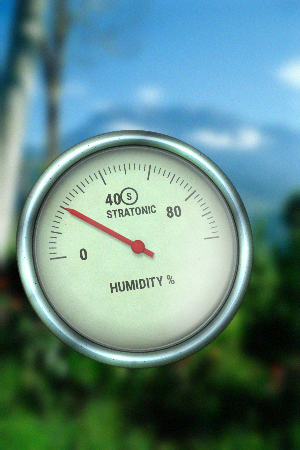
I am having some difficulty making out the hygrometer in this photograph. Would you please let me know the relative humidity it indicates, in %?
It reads 20 %
